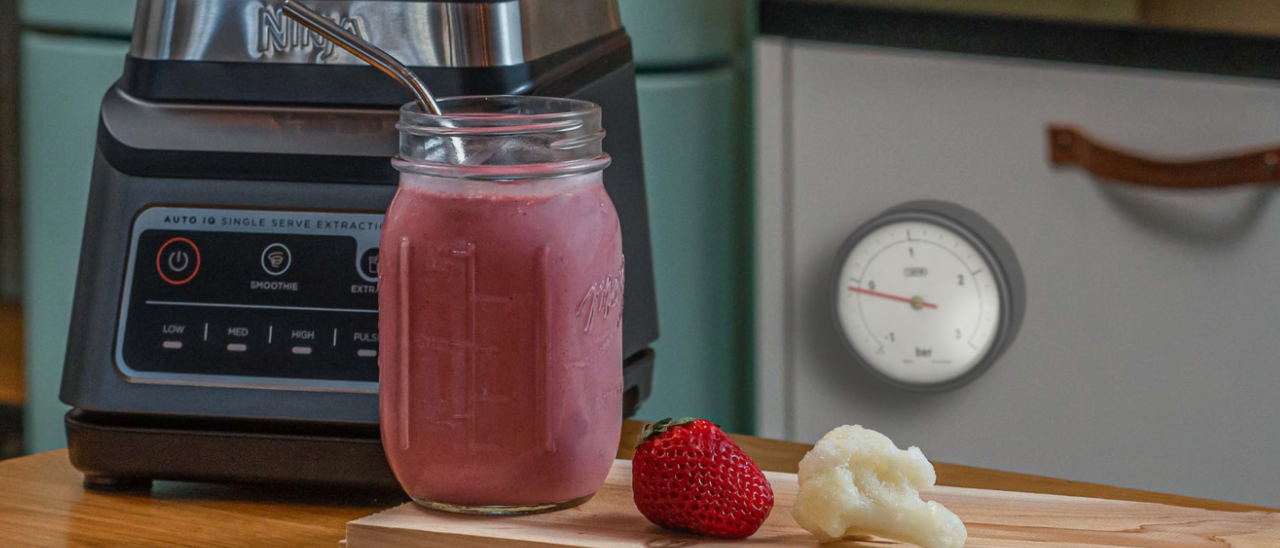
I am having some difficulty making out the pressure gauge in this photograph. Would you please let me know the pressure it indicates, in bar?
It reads -0.1 bar
